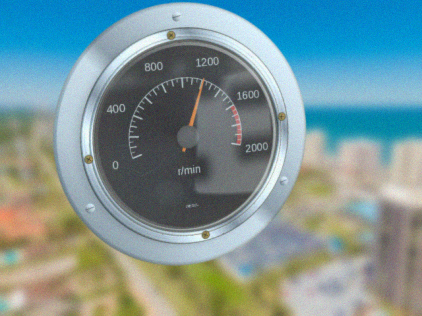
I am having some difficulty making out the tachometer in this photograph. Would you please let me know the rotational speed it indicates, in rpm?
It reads 1200 rpm
